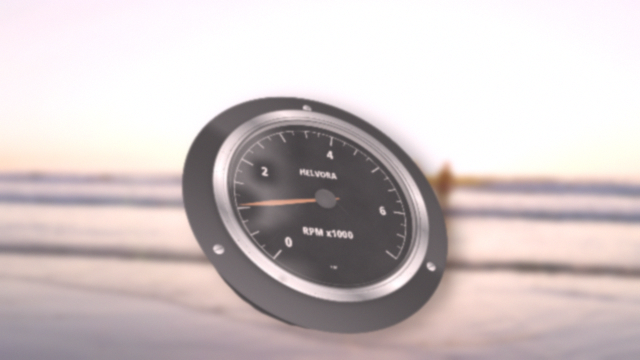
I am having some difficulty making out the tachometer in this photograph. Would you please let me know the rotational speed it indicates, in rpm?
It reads 1000 rpm
